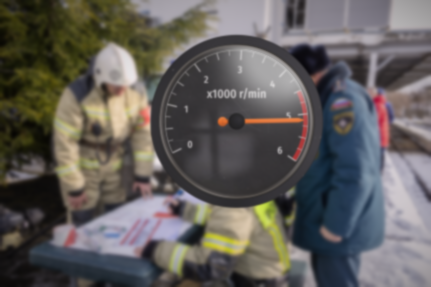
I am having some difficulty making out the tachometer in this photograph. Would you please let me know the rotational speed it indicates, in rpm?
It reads 5125 rpm
